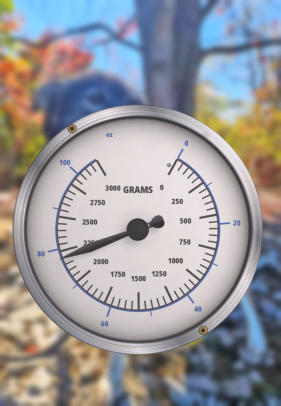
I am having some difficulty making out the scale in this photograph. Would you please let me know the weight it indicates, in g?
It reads 2200 g
